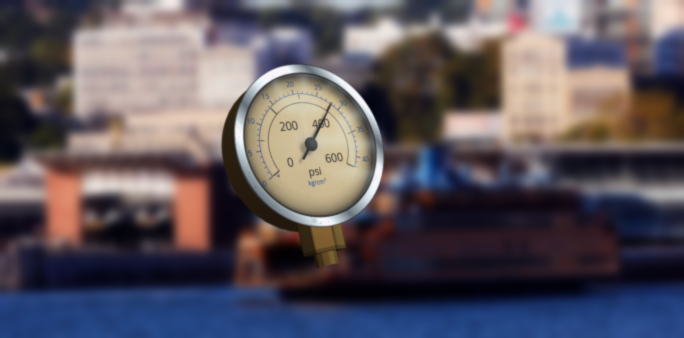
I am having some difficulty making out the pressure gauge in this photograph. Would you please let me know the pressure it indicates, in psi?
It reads 400 psi
